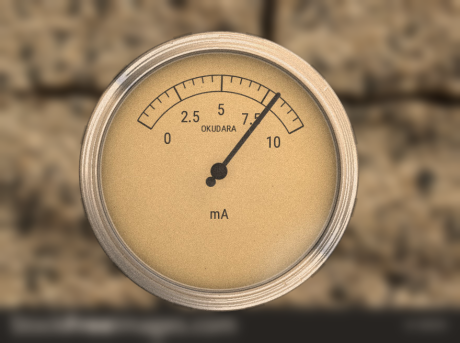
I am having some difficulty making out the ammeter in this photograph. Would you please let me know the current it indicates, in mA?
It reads 8 mA
